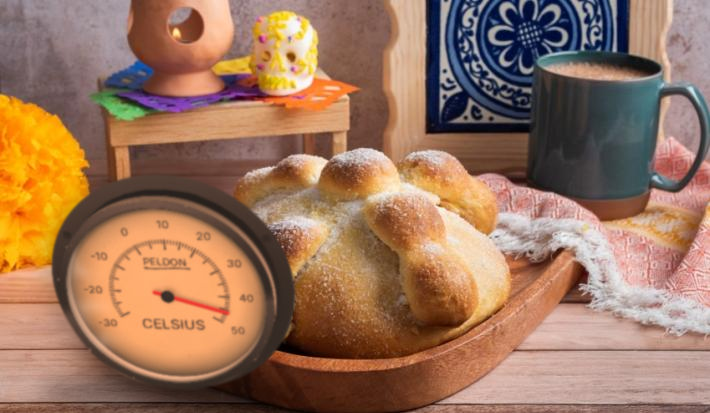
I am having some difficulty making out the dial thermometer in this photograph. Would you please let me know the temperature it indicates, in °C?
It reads 45 °C
